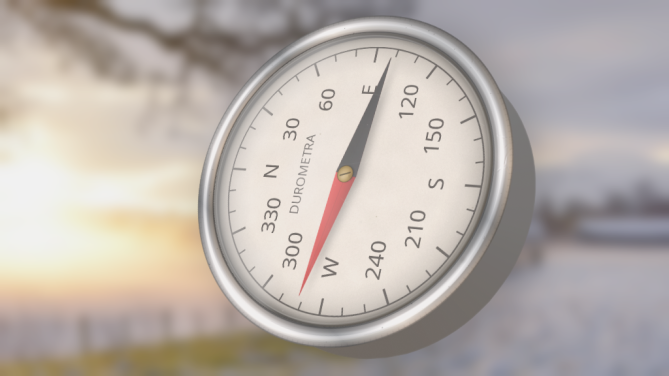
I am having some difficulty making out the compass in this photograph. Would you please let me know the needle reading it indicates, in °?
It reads 280 °
